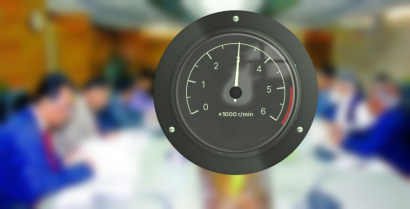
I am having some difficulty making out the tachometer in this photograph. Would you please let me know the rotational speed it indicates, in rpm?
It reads 3000 rpm
